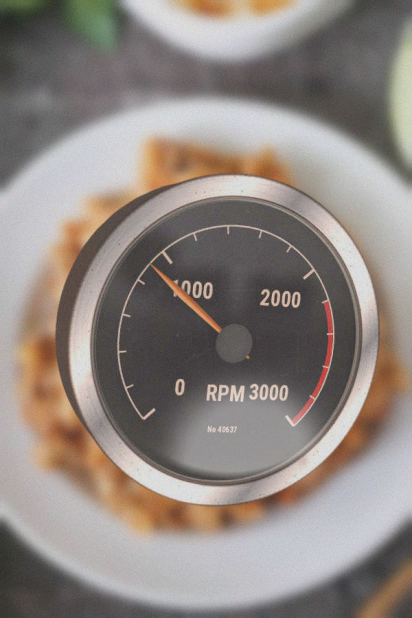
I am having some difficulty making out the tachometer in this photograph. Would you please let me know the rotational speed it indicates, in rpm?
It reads 900 rpm
